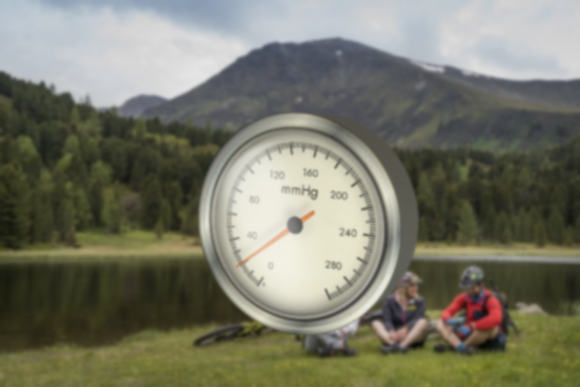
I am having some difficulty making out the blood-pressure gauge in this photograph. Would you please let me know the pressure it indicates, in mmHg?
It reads 20 mmHg
